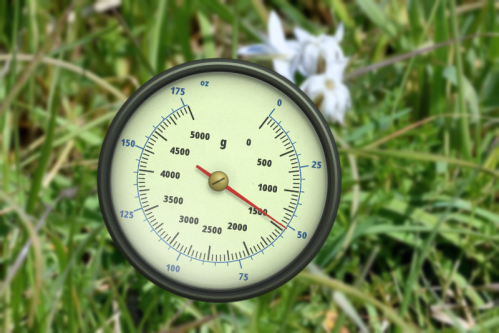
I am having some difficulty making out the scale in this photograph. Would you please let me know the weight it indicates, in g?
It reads 1450 g
